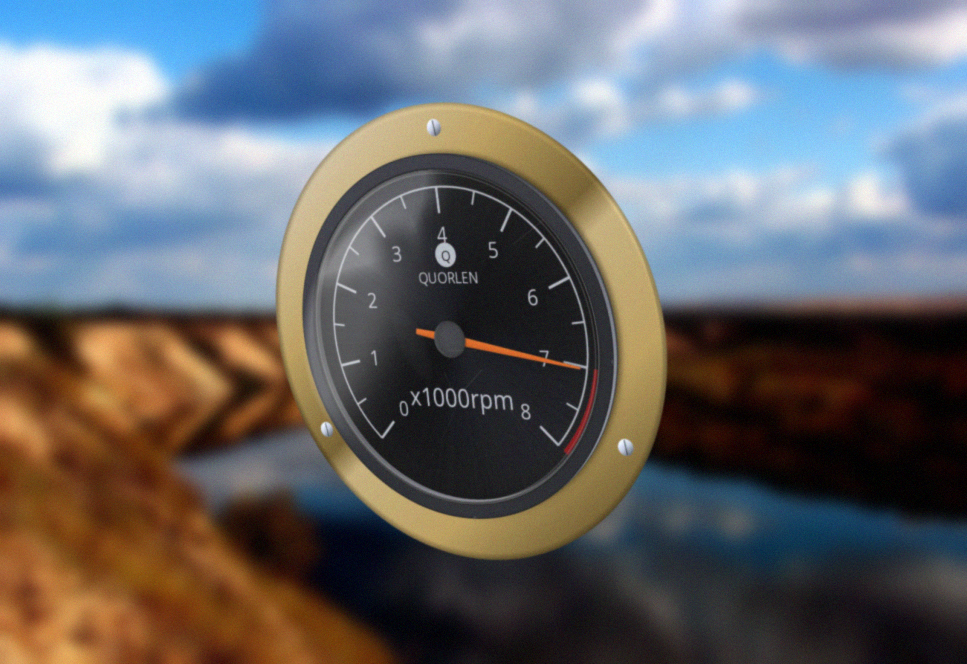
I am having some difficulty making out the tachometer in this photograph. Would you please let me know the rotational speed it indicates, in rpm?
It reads 7000 rpm
